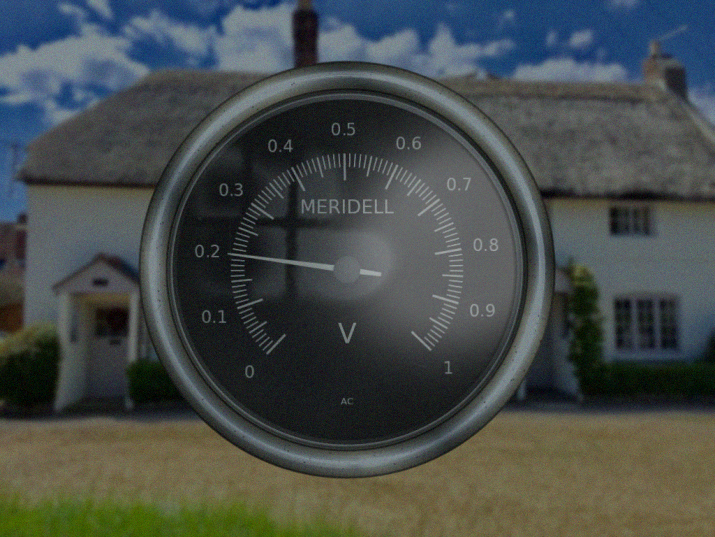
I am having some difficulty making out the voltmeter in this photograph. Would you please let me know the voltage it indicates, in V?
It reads 0.2 V
